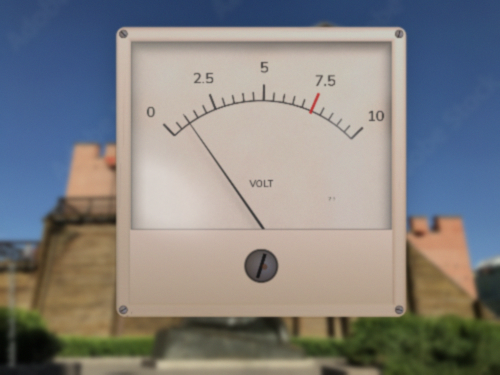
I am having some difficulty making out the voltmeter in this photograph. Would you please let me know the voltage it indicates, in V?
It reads 1 V
